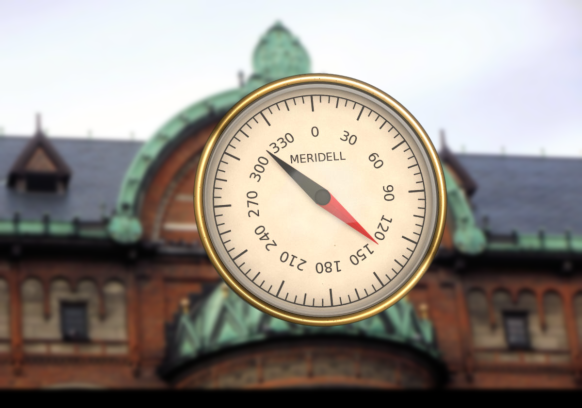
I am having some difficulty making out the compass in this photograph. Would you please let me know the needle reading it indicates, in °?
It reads 135 °
